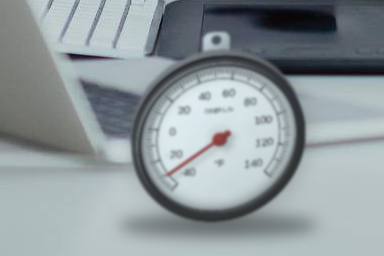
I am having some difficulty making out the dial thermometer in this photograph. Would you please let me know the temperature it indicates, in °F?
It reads -30 °F
